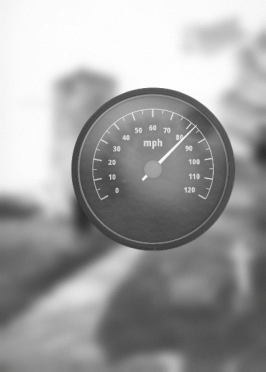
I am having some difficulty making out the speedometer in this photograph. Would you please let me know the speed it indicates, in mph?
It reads 82.5 mph
